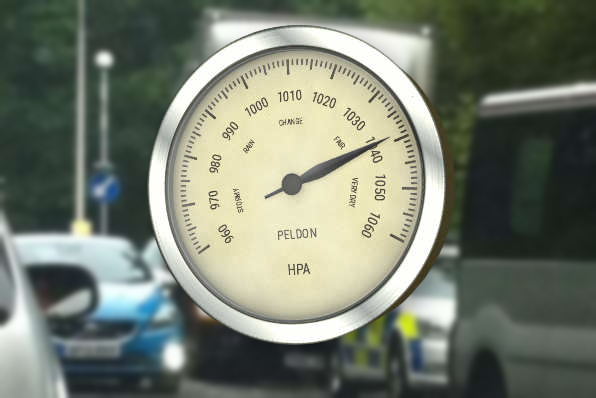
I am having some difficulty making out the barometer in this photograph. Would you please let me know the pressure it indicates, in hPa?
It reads 1039 hPa
